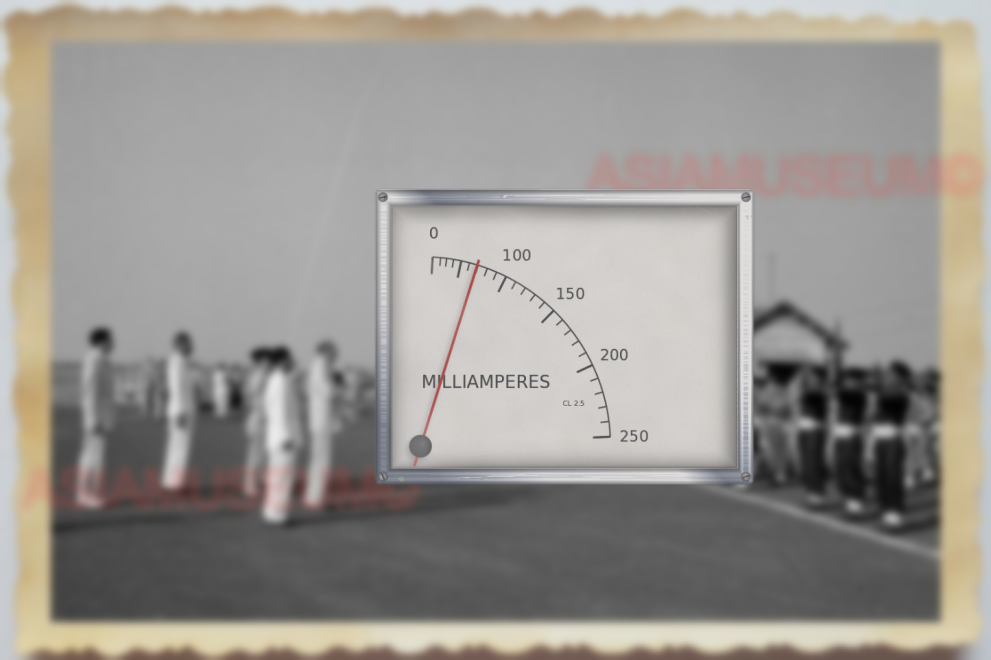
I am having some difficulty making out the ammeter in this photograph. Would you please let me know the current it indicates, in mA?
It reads 70 mA
